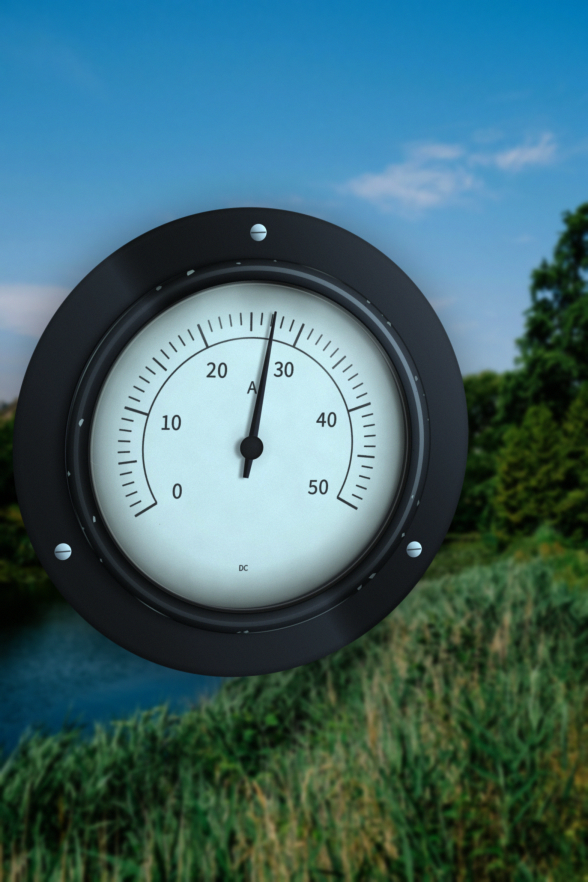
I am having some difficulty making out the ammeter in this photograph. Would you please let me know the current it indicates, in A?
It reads 27 A
